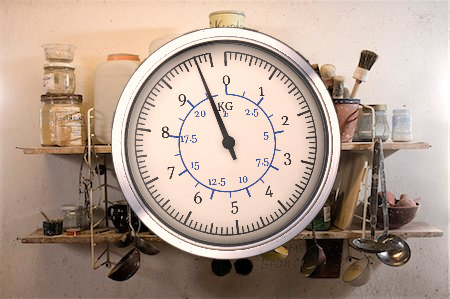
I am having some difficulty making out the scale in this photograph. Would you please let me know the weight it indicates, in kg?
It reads 9.7 kg
